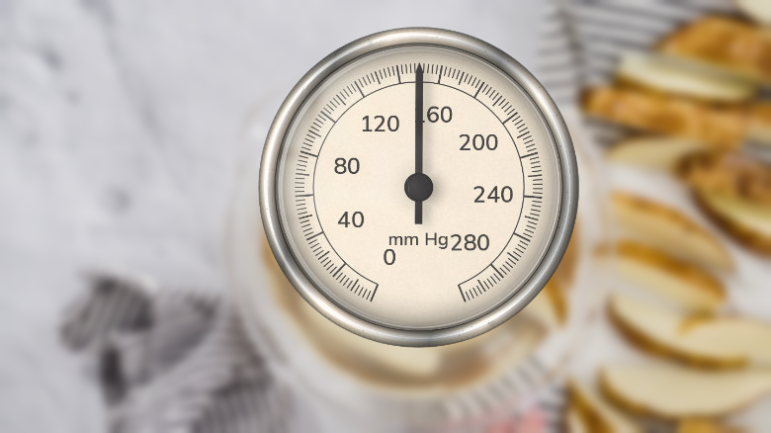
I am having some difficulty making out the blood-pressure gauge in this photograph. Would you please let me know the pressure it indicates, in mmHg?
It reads 150 mmHg
